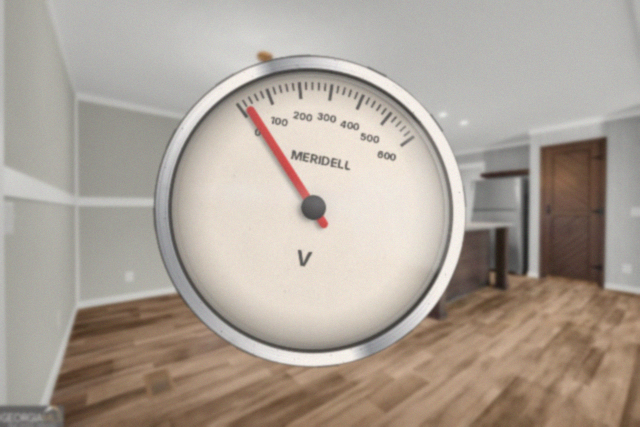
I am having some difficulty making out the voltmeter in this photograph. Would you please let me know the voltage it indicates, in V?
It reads 20 V
